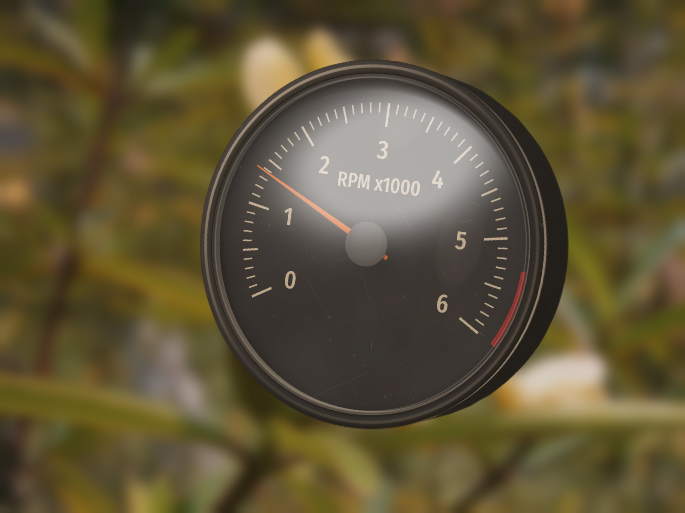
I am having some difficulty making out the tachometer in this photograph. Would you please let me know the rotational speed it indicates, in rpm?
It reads 1400 rpm
